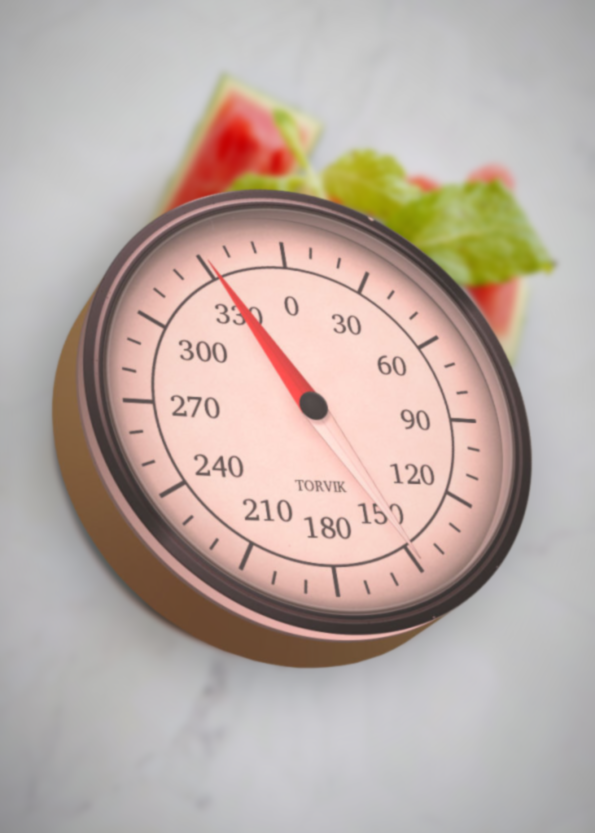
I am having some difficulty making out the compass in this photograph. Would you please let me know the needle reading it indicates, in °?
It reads 330 °
